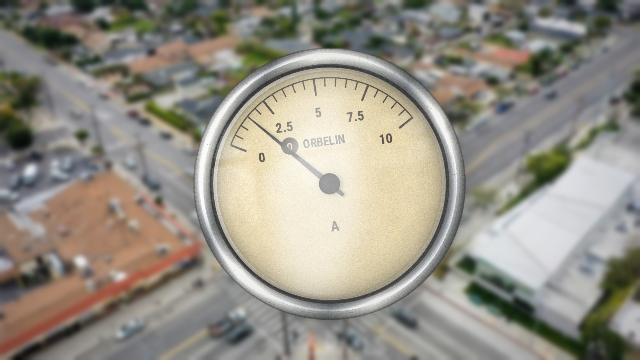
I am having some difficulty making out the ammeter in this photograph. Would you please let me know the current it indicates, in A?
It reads 1.5 A
